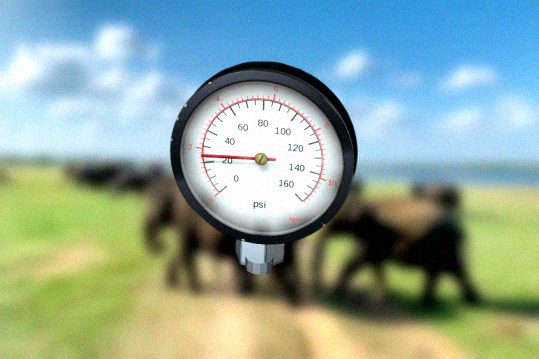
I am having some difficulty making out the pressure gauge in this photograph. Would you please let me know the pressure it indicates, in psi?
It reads 25 psi
